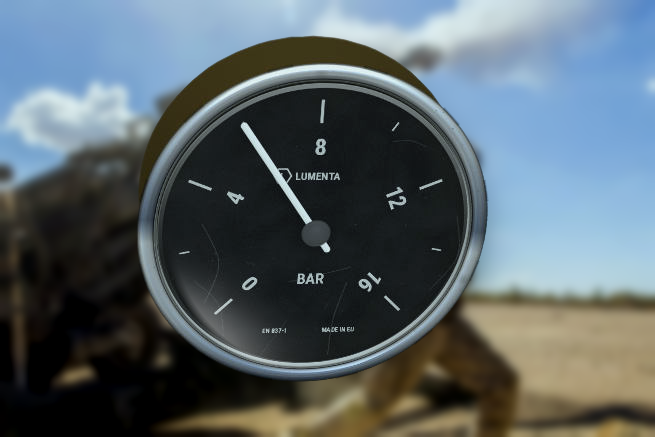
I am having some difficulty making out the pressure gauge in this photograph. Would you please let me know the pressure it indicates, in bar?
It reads 6 bar
